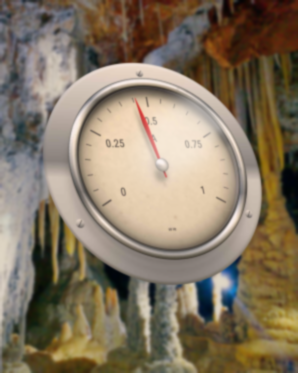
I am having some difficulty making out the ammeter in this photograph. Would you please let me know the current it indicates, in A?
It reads 0.45 A
